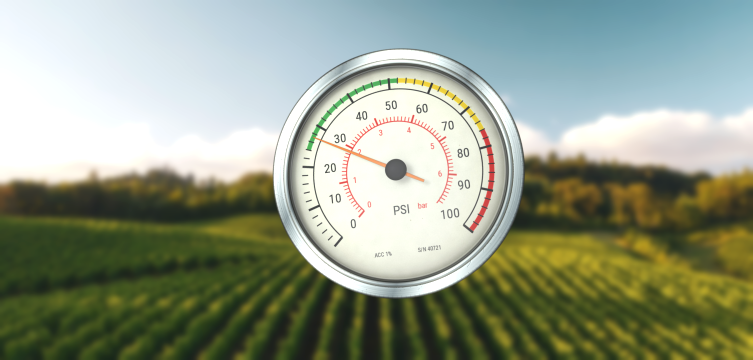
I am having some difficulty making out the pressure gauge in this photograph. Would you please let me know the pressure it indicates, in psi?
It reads 27 psi
